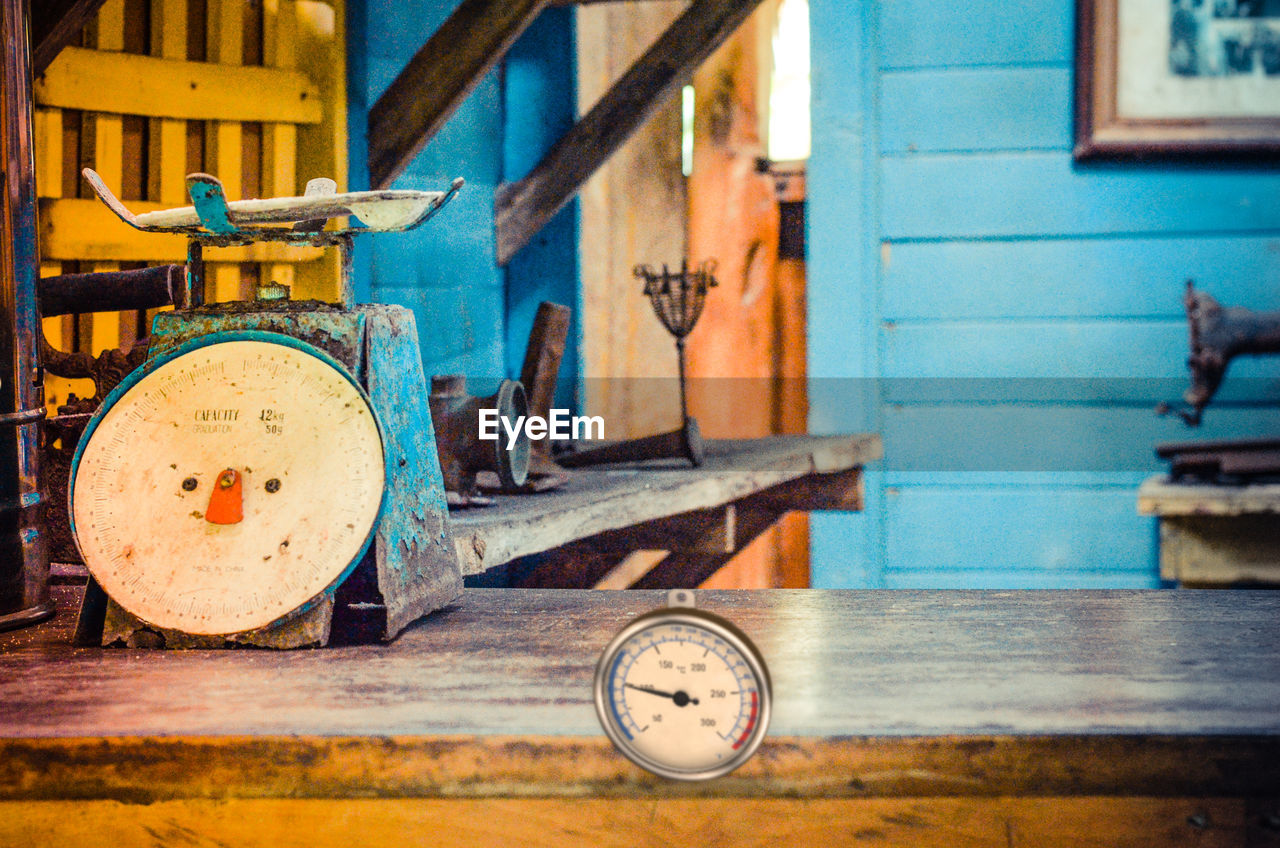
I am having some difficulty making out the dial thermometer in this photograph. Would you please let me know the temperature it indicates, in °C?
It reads 100 °C
